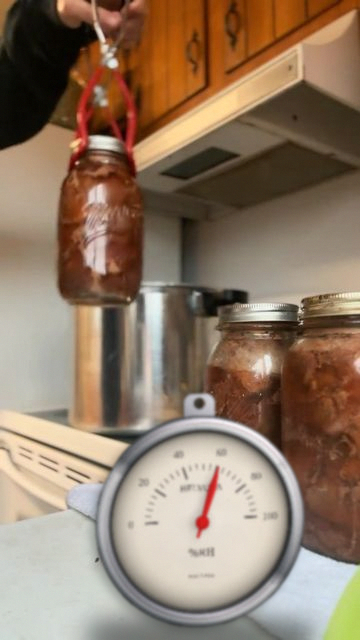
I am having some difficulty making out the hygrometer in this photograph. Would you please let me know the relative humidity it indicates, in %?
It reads 60 %
